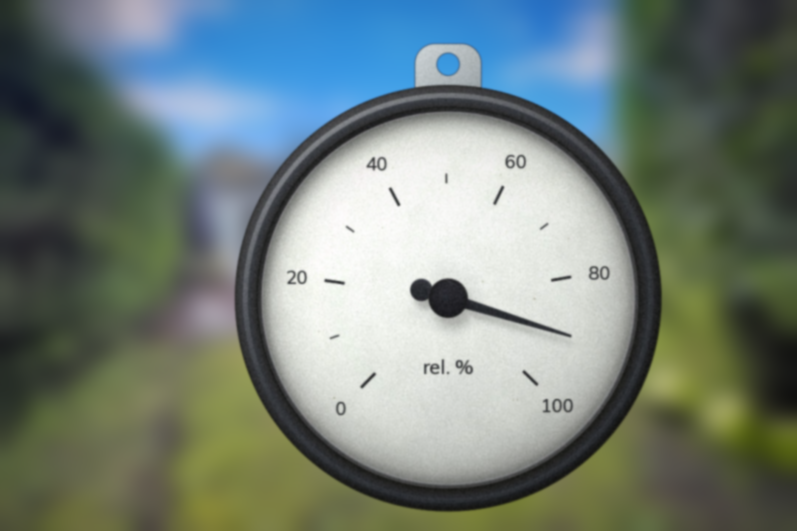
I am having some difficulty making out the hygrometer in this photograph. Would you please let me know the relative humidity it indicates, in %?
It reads 90 %
